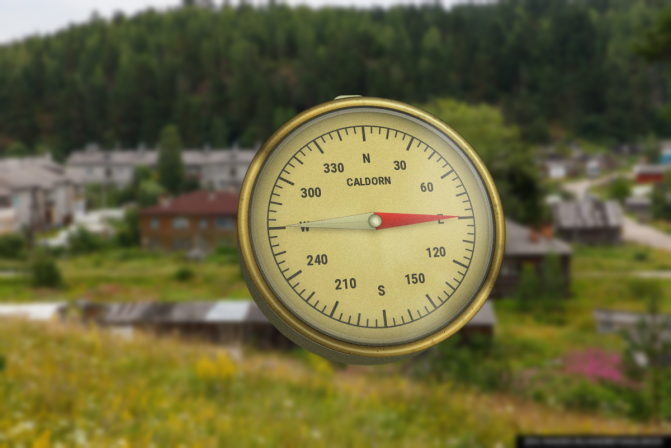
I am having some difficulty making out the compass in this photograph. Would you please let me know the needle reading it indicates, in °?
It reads 90 °
